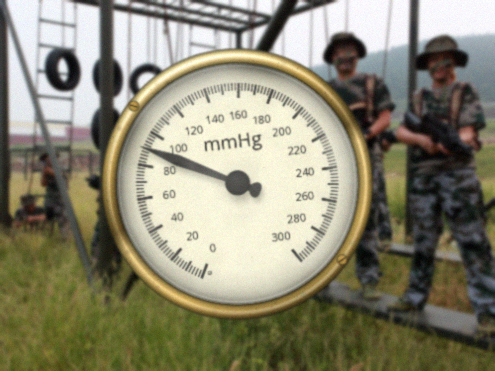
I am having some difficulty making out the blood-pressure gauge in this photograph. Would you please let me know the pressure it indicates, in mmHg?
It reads 90 mmHg
